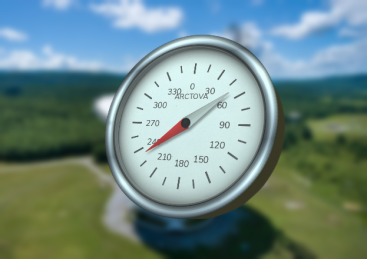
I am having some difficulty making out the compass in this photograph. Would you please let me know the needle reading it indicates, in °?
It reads 232.5 °
